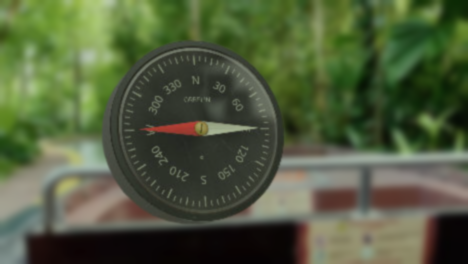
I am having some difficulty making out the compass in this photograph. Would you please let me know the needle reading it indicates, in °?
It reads 270 °
